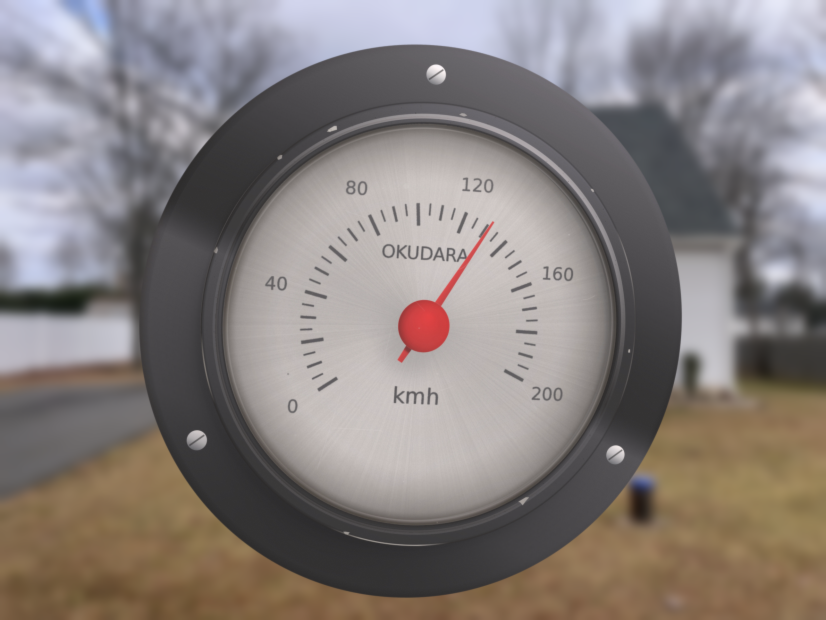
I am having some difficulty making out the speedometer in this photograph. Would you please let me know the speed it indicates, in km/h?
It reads 130 km/h
